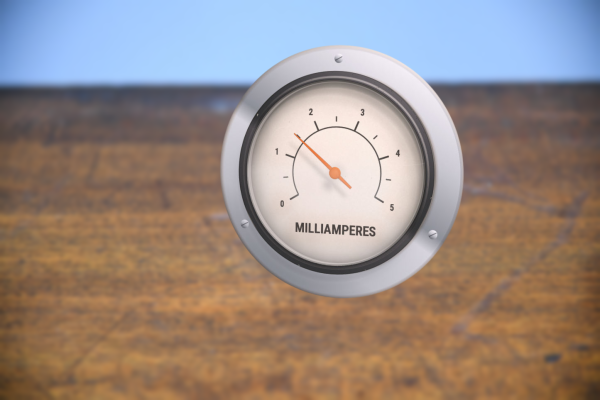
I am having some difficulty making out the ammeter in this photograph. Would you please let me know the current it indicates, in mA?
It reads 1.5 mA
